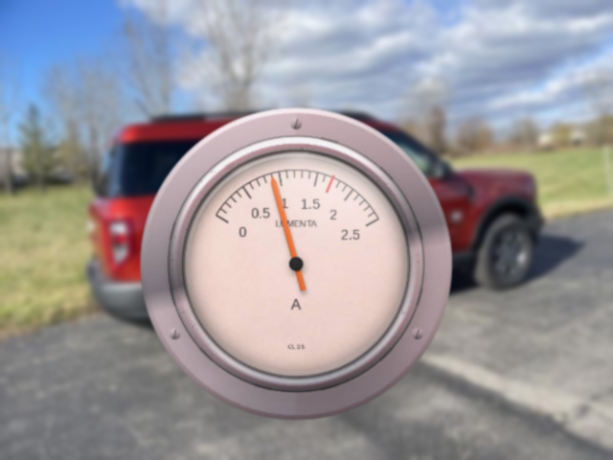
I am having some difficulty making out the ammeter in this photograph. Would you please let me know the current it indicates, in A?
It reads 0.9 A
